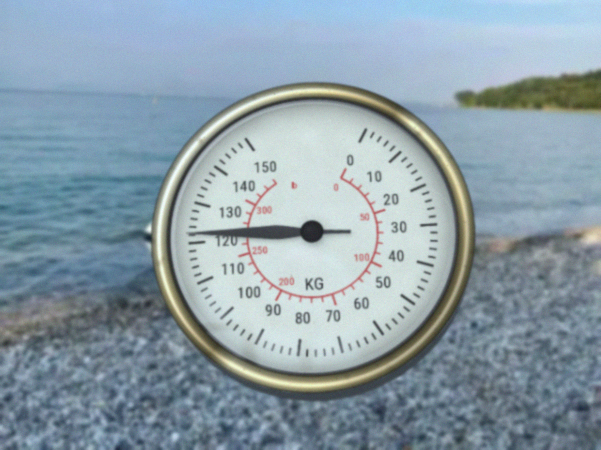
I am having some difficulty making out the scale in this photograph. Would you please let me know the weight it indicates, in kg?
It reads 122 kg
